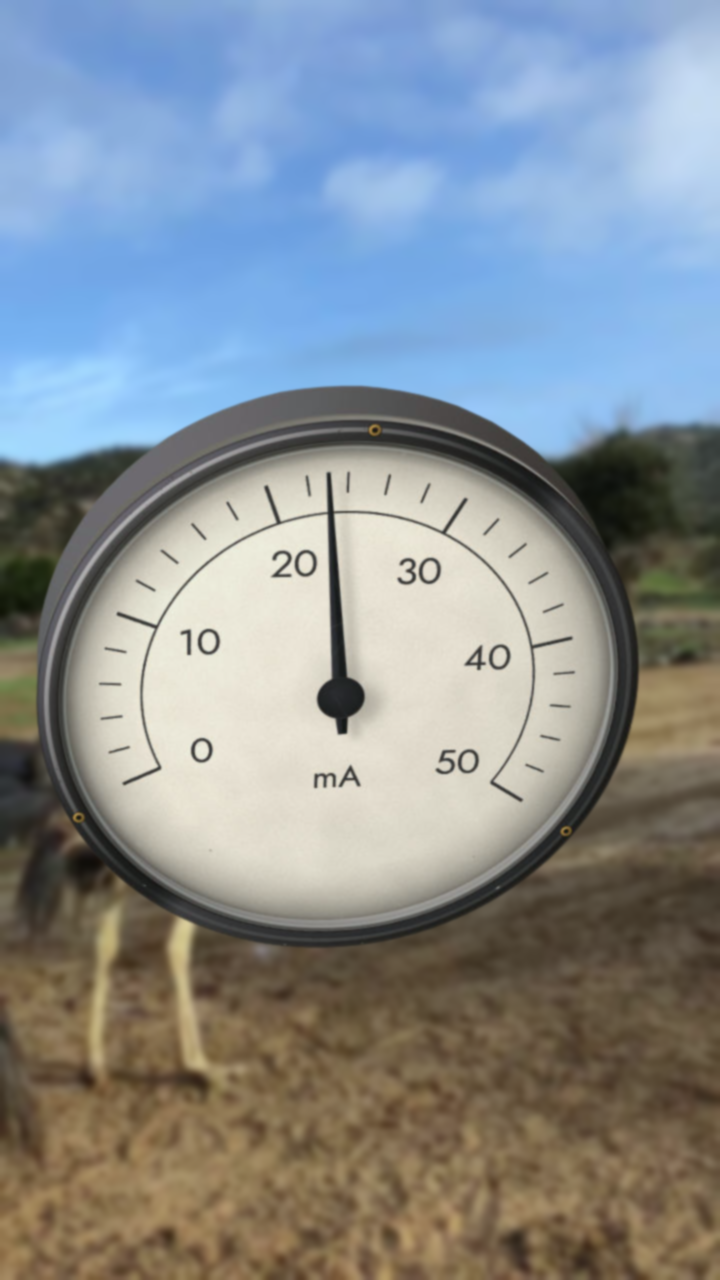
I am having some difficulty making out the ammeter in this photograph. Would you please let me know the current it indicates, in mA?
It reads 23 mA
